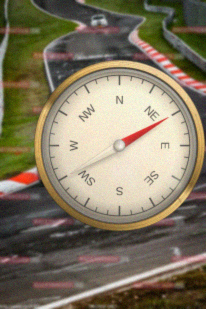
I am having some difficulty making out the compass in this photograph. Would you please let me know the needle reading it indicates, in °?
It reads 60 °
